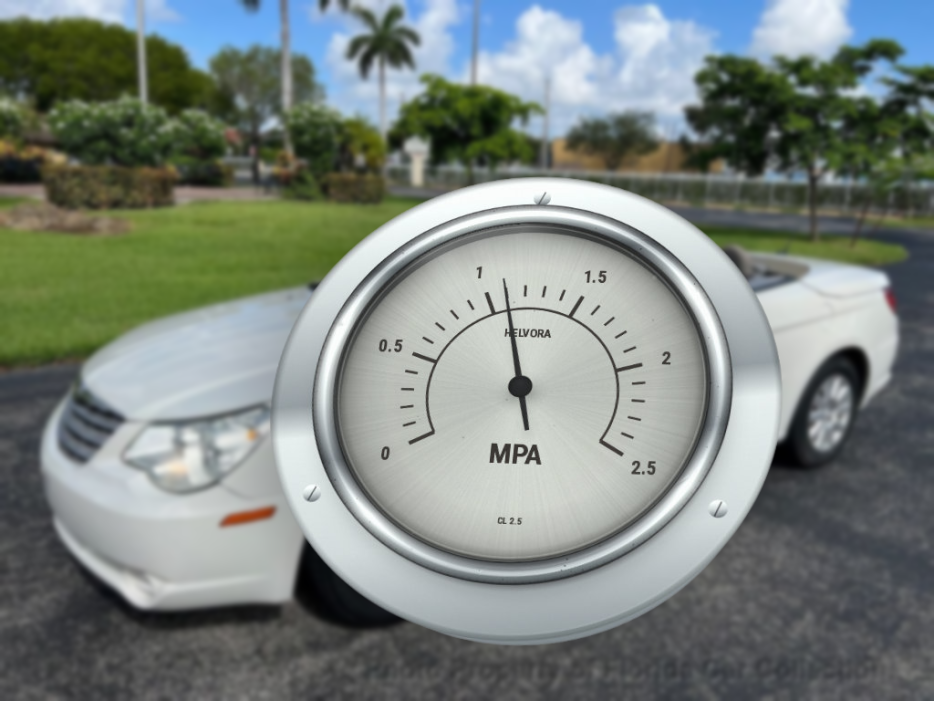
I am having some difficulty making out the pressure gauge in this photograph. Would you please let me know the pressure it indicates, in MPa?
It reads 1.1 MPa
